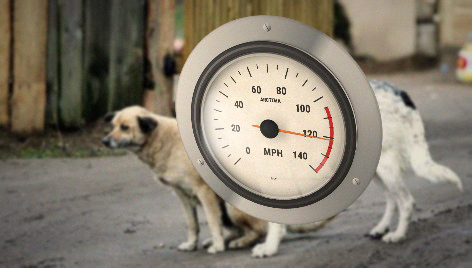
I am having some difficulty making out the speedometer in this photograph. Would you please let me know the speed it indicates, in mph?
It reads 120 mph
